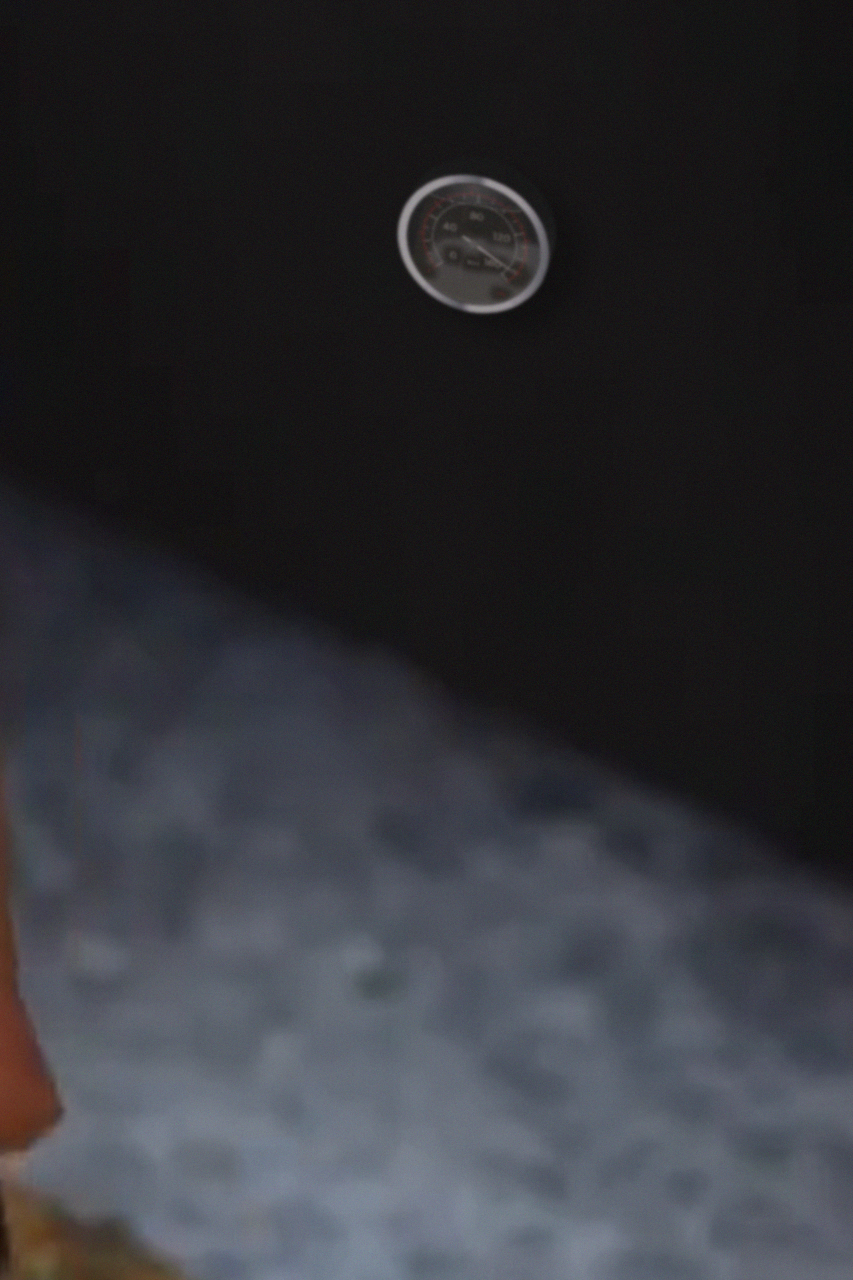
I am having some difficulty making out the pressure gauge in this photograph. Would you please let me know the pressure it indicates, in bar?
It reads 150 bar
